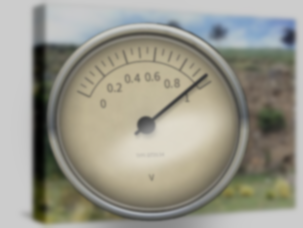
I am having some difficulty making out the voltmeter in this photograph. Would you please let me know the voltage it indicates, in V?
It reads 0.95 V
